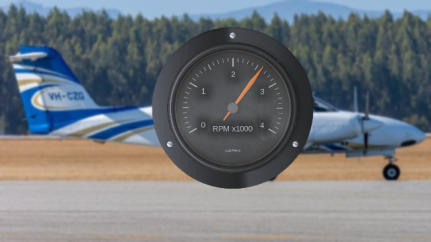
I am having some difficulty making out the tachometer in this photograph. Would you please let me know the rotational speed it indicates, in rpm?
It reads 2600 rpm
